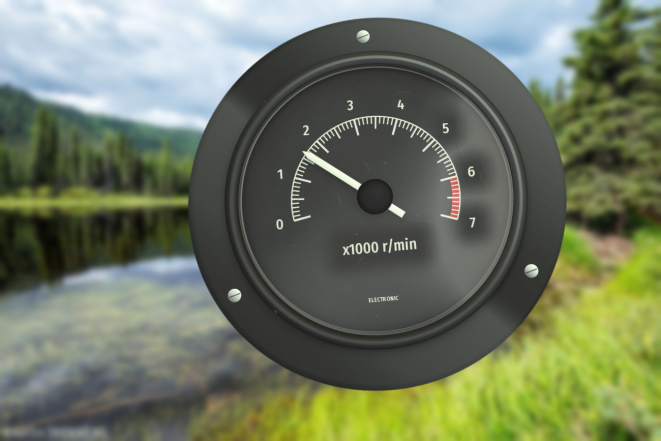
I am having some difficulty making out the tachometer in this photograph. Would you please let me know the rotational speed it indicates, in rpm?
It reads 1600 rpm
